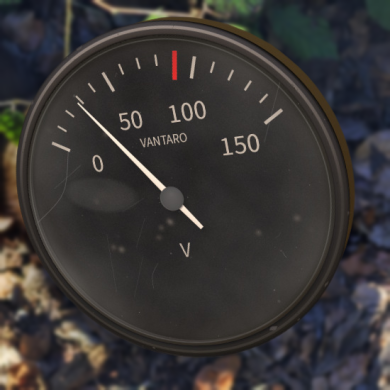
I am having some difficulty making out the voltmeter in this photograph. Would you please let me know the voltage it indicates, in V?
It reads 30 V
